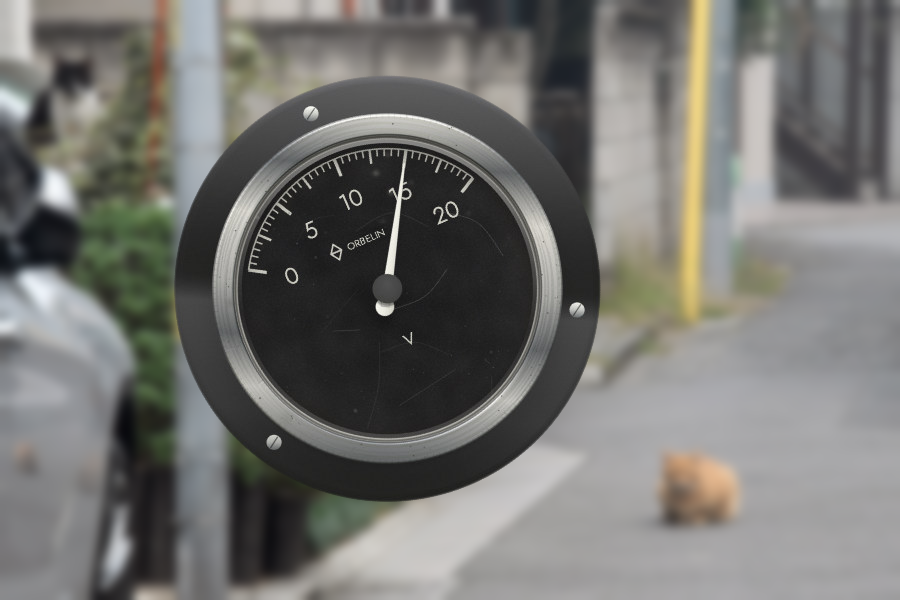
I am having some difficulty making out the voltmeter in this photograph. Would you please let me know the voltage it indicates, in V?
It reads 15 V
